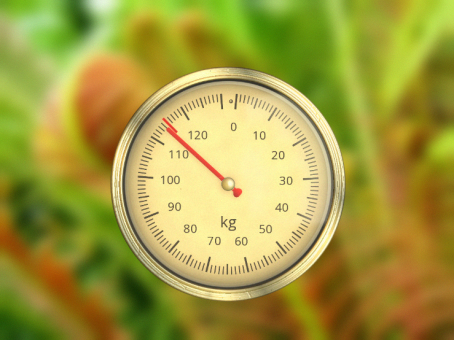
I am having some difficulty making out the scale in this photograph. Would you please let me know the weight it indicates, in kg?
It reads 114 kg
